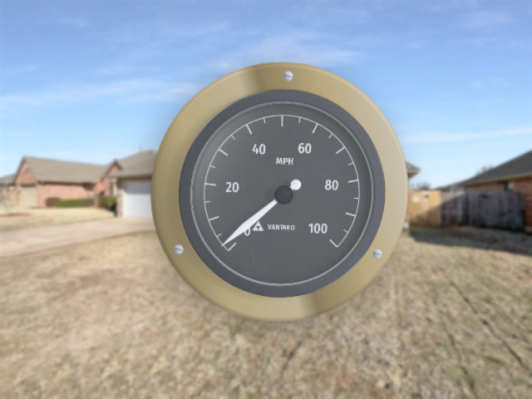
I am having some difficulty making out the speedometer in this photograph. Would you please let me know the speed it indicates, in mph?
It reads 2.5 mph
